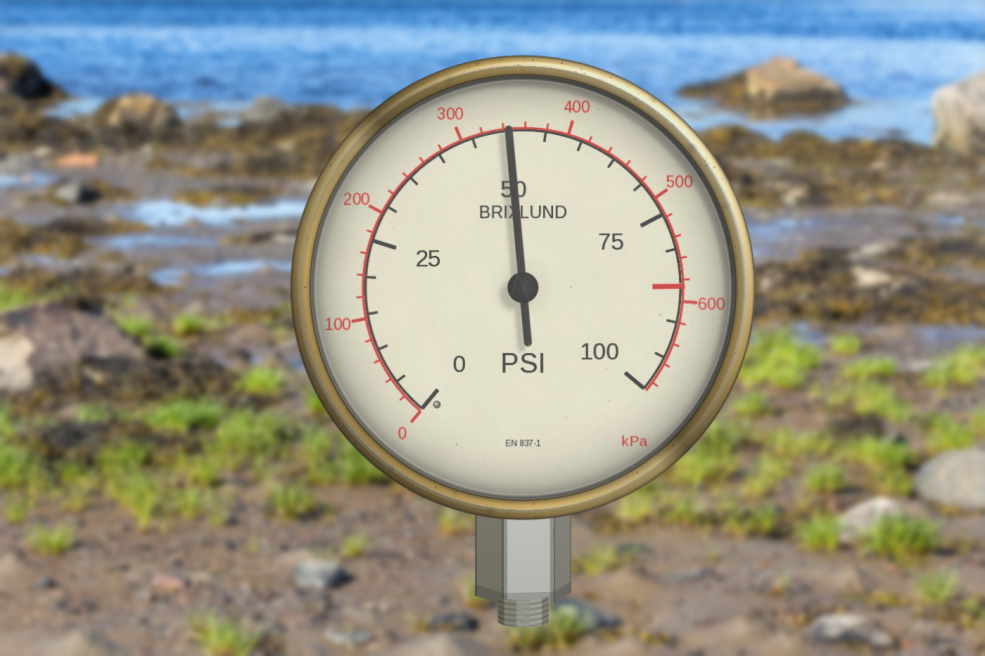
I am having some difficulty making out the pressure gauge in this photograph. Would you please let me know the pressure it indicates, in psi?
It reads 50 psi
